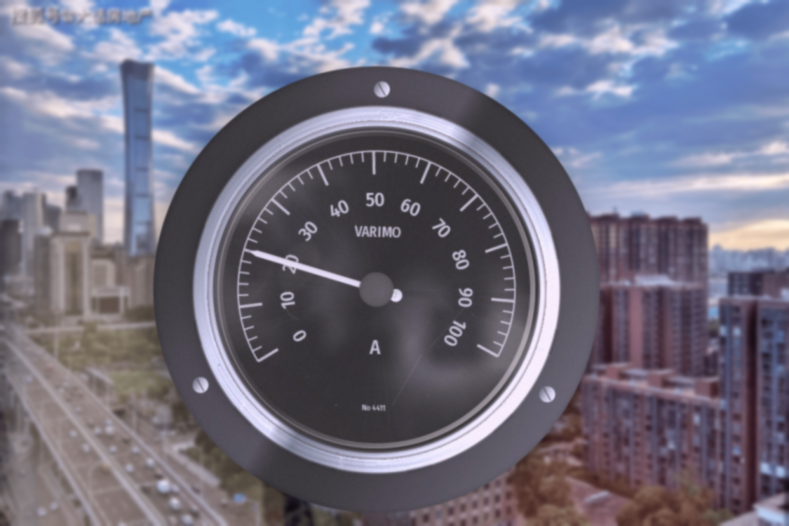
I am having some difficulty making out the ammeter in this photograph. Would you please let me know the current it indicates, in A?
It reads 20 A
